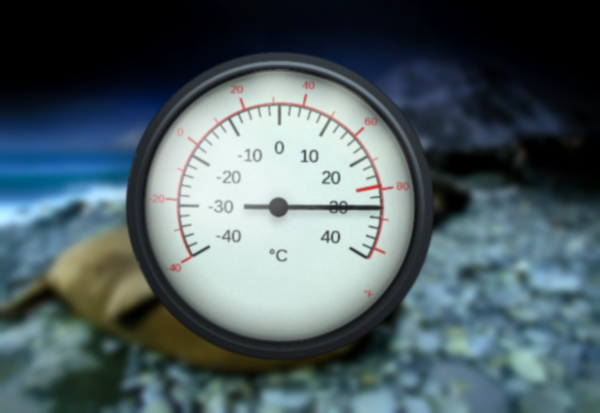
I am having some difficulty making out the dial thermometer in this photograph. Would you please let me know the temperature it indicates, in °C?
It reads 30 °C
